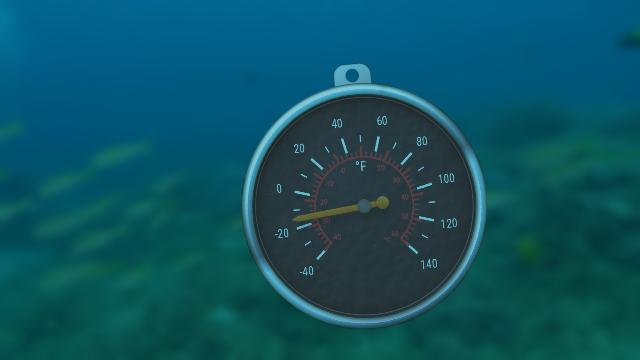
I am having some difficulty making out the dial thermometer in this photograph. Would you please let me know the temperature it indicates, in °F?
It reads -15 °F
